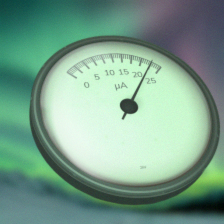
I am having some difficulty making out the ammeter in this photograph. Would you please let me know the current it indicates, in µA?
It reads 22.5 µA
